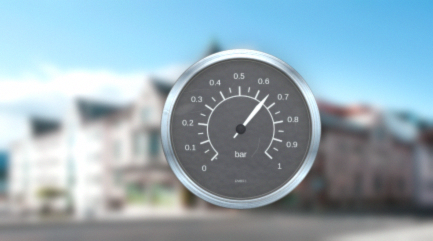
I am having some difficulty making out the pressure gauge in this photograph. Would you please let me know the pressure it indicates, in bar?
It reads 0.65 bar
